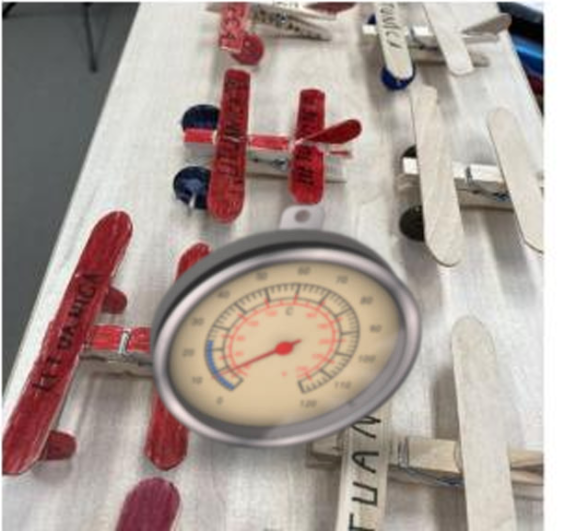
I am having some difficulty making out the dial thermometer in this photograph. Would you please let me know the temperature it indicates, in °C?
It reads 10 °C
